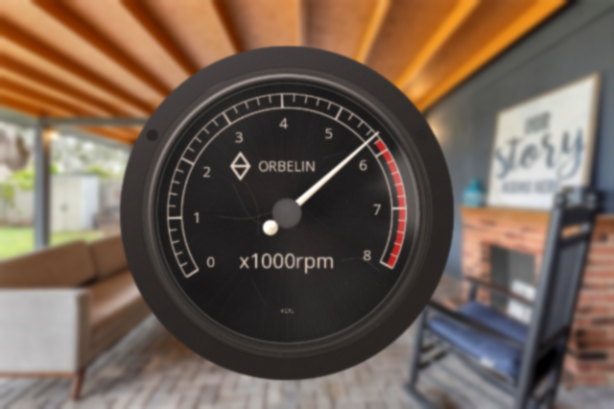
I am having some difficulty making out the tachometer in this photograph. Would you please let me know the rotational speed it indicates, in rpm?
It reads 5700 rpm
